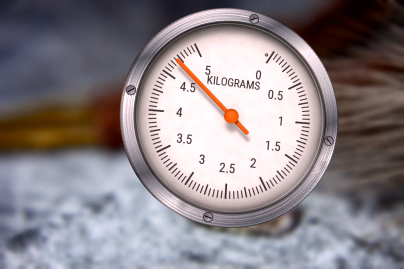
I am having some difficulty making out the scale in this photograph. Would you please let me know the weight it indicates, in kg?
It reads 4.7 kg
